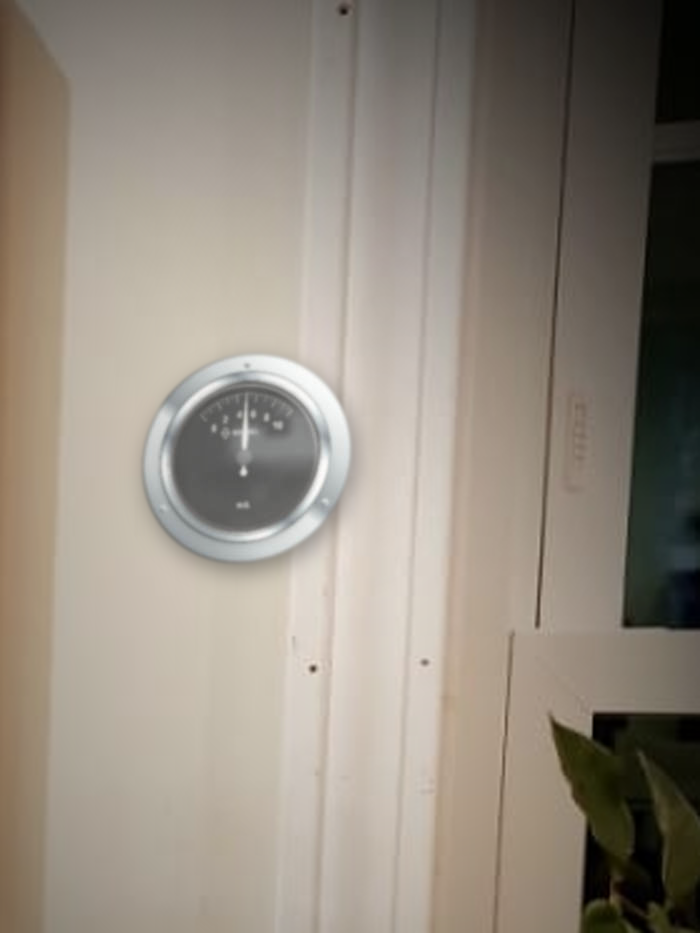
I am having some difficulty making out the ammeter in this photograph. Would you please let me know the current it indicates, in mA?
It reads 5 mA
